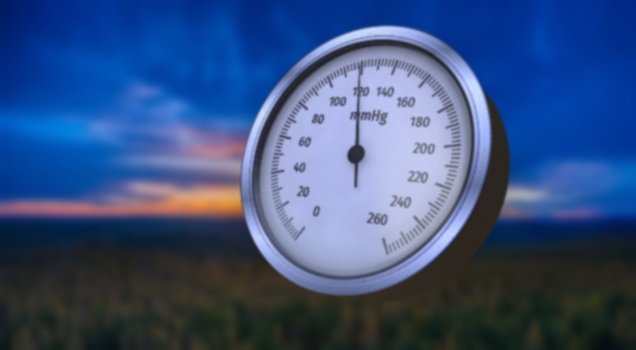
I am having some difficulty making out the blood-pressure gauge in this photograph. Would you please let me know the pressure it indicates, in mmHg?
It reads 120 mmHg
